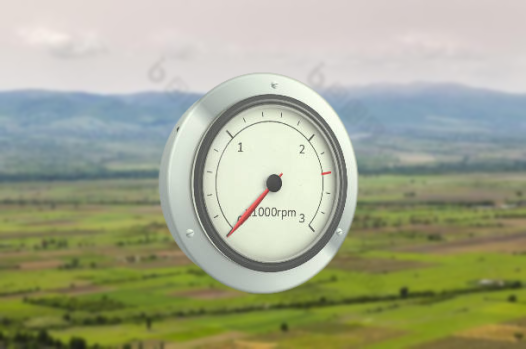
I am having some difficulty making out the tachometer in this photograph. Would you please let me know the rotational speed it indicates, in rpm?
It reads 0 rpm
